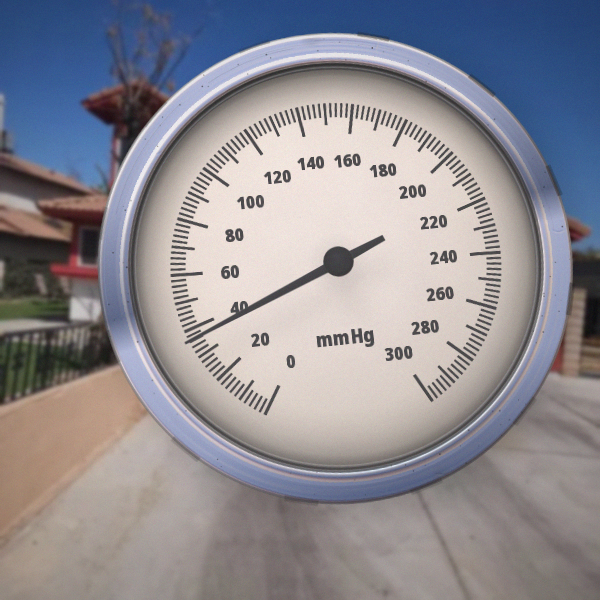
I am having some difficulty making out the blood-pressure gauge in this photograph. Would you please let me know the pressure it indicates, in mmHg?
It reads 36 mmHg
